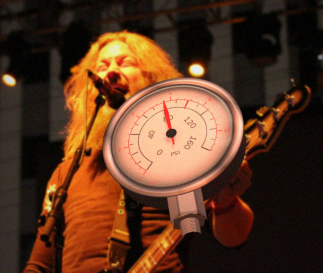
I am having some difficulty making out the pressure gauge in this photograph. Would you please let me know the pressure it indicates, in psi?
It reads 80 psi
